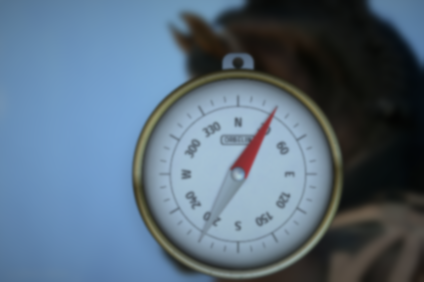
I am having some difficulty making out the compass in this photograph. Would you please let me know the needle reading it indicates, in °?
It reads 30 °
